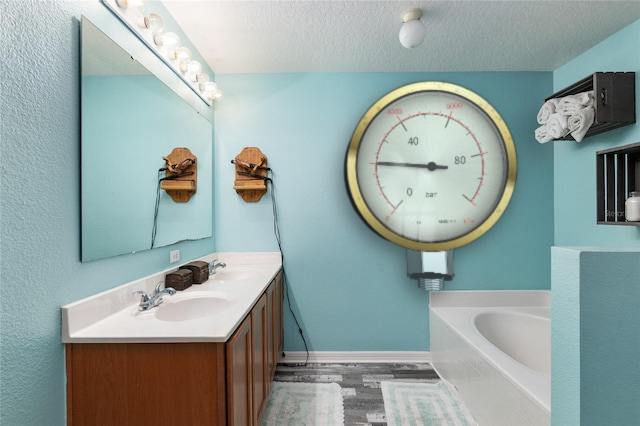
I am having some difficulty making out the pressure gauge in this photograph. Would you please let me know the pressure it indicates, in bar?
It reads 20 bar
